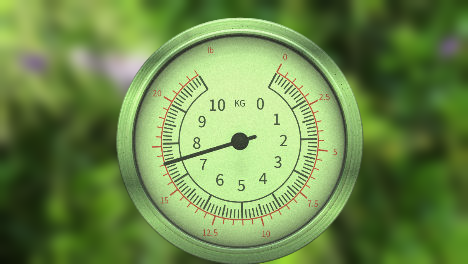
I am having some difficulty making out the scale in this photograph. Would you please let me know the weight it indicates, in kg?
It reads 7.5 kg
